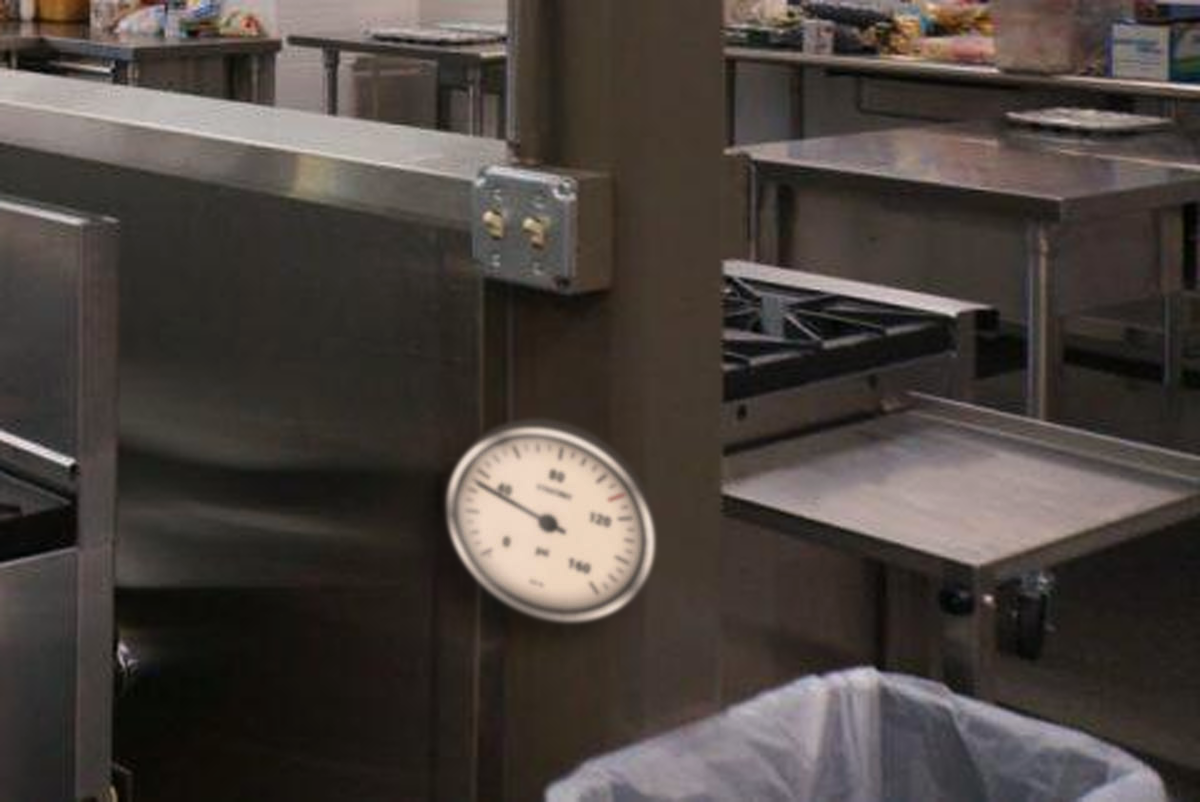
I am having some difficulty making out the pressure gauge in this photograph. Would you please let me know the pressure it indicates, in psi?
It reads 35 psi
